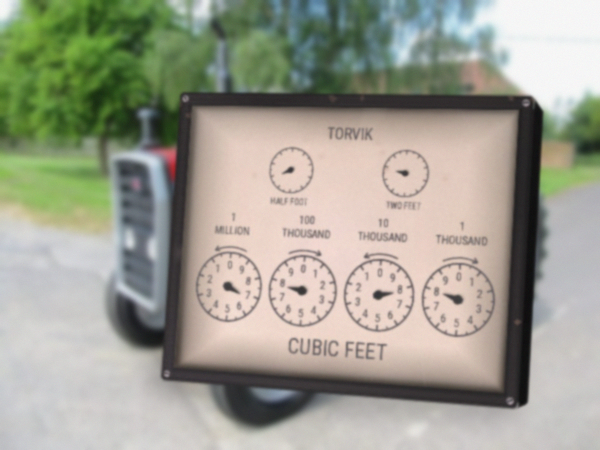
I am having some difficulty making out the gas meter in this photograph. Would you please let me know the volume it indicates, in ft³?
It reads 677800 ft³
